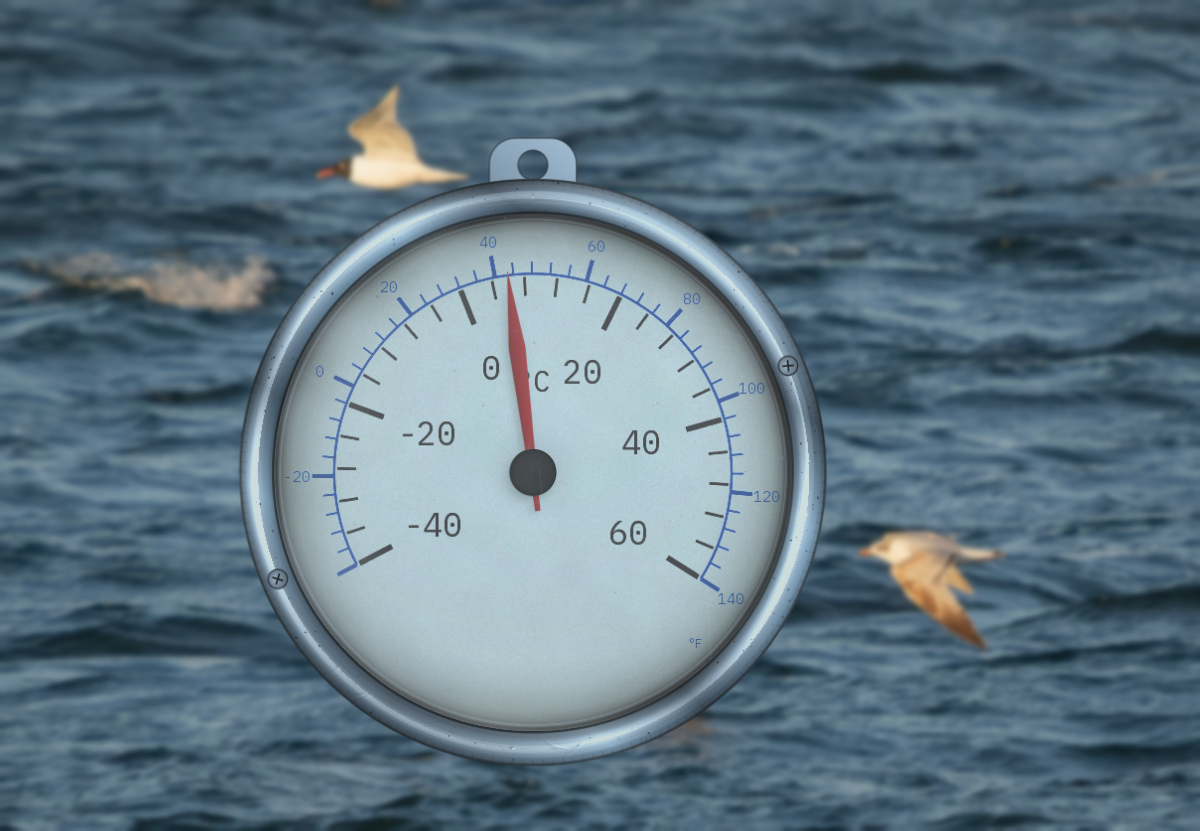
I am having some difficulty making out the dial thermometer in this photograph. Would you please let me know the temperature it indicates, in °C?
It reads 6 °C
